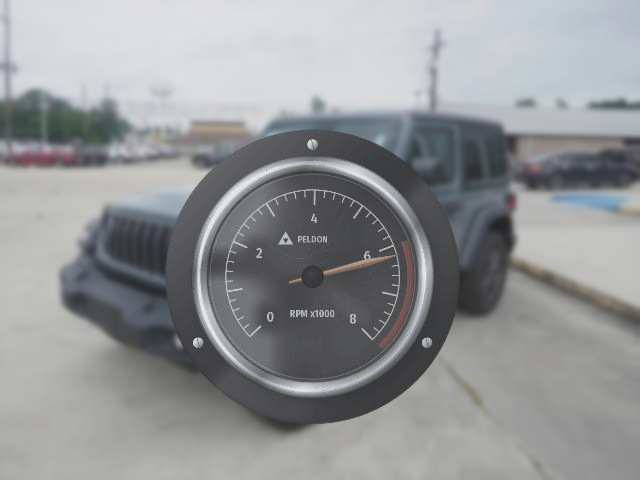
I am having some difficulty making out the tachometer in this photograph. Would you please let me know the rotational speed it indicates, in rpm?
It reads 6200 rpm
